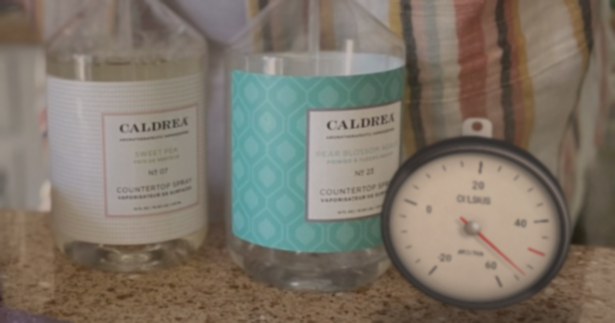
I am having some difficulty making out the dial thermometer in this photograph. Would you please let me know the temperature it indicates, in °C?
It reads 54 °C
